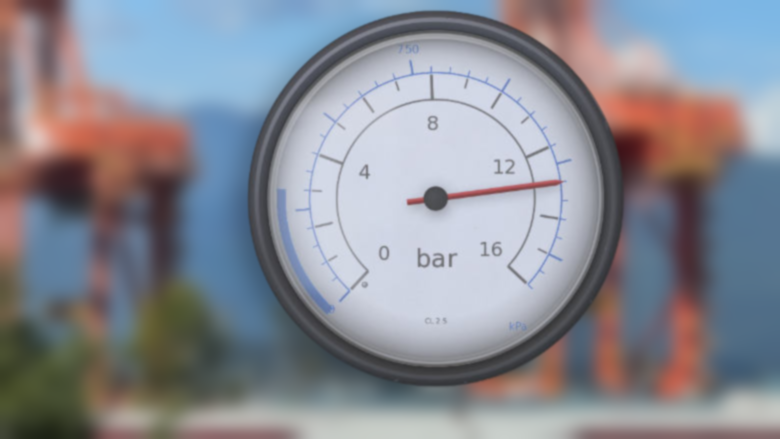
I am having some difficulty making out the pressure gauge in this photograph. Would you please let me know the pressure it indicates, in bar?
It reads 13 bar
